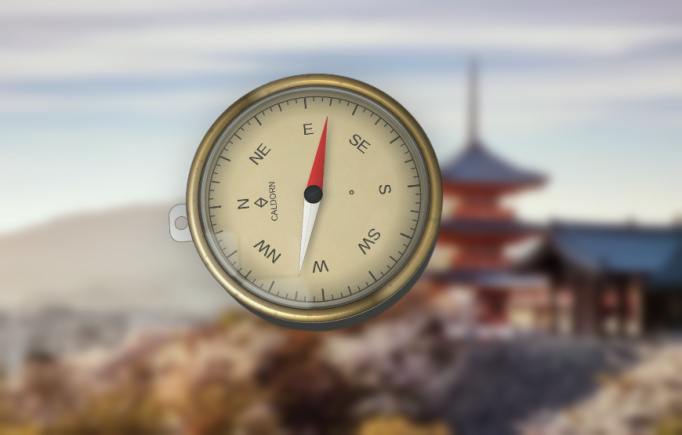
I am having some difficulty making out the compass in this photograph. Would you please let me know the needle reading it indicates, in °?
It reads 105 °
